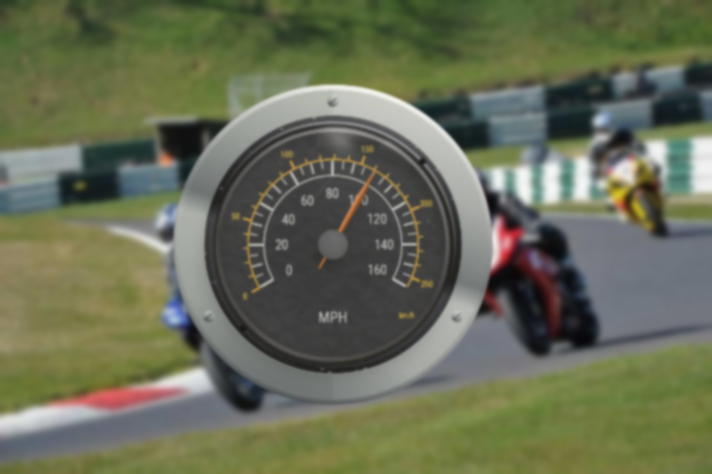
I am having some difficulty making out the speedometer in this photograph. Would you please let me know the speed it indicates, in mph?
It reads 100 mph
